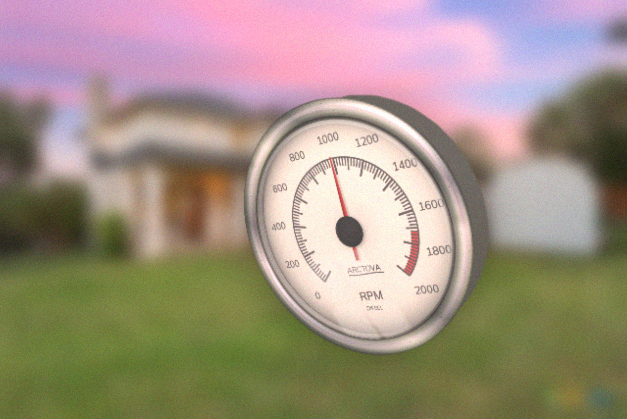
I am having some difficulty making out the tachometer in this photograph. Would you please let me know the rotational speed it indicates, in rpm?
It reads 1000 rpm
